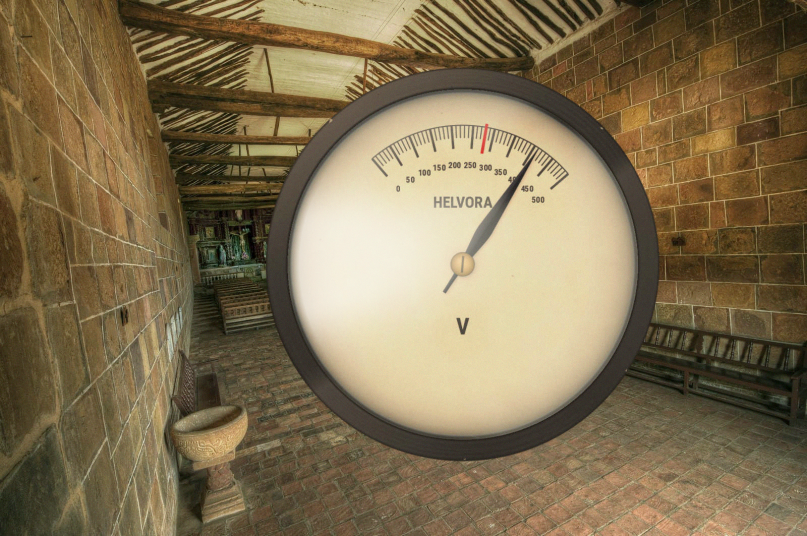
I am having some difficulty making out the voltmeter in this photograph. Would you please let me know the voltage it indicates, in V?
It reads 410 V
